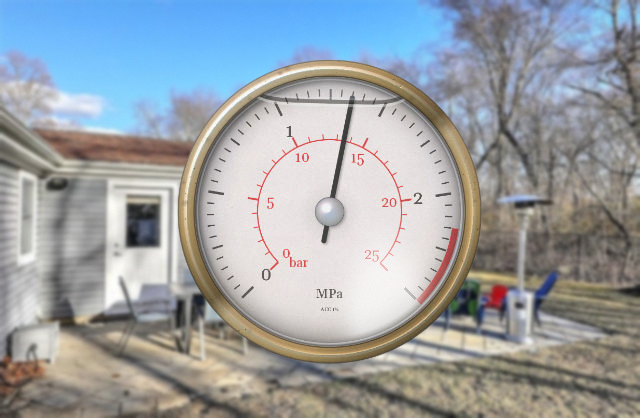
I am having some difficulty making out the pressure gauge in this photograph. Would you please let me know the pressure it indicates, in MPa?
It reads 1.35 MPa
